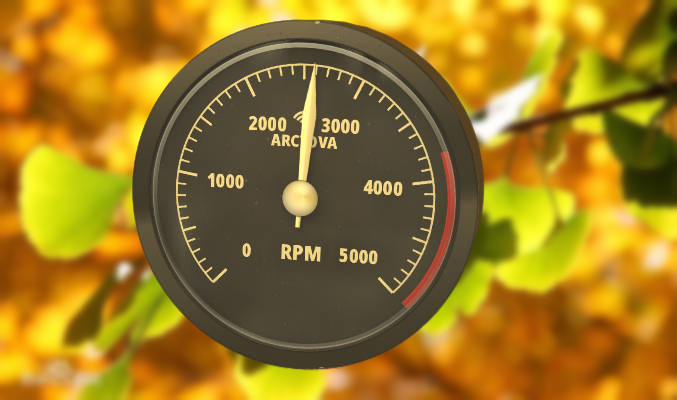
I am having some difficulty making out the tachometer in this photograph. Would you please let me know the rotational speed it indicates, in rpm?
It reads 2600 rpm
